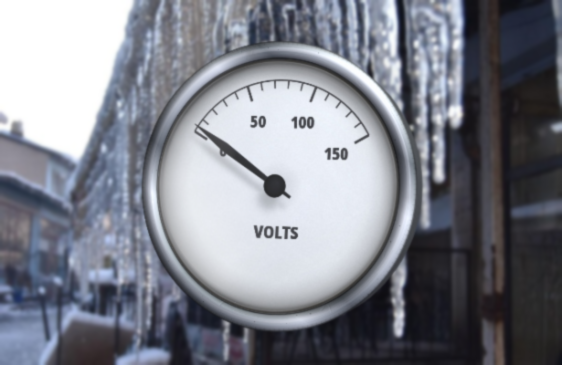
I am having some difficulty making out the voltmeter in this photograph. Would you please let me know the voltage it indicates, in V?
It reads 5 V
